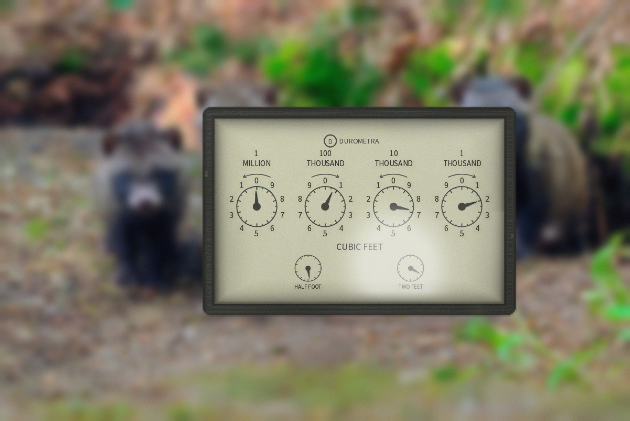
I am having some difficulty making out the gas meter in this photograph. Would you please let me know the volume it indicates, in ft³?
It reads 7200 ft³
